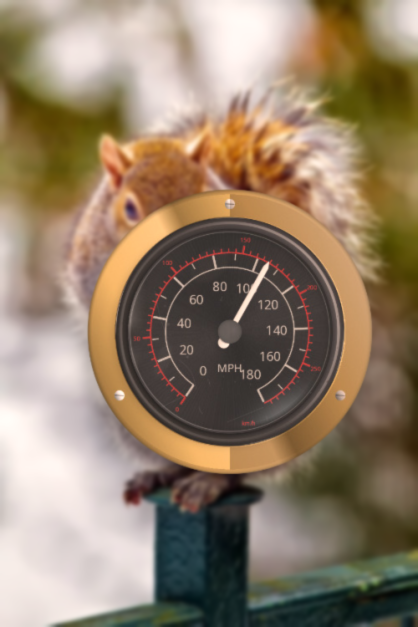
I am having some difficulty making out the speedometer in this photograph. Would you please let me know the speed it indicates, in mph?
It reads 105 mph
